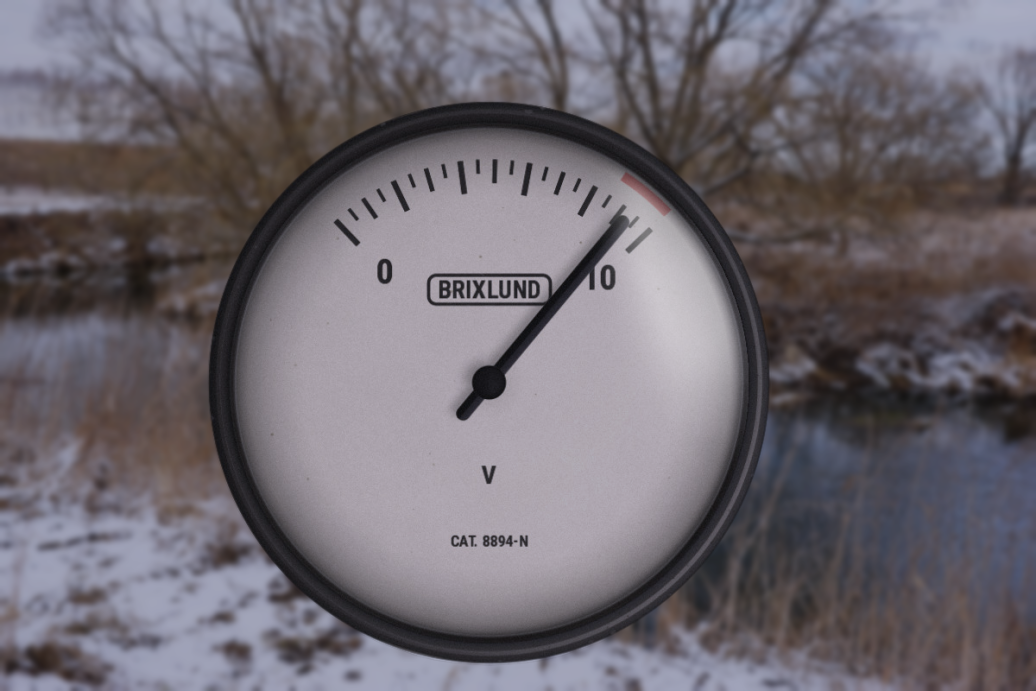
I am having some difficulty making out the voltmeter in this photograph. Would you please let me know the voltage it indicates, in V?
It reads 9.25 V
